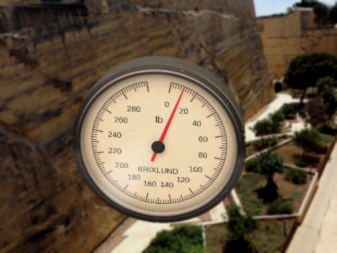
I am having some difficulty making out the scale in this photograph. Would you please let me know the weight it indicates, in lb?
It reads 10 lb
